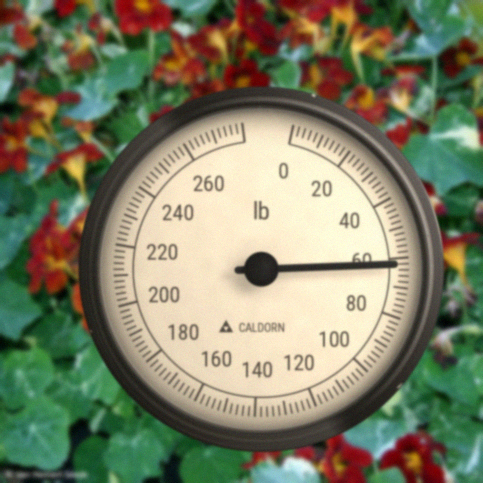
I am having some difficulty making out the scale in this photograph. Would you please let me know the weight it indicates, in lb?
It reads 62 lb
